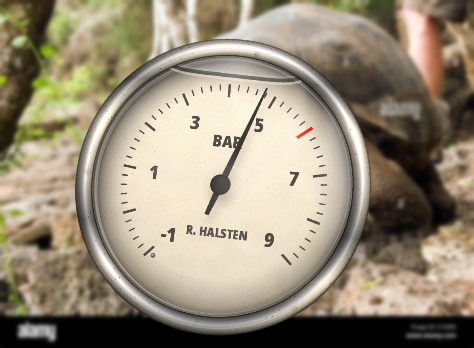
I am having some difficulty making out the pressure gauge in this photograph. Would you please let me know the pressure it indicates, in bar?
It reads 4.8 bar
